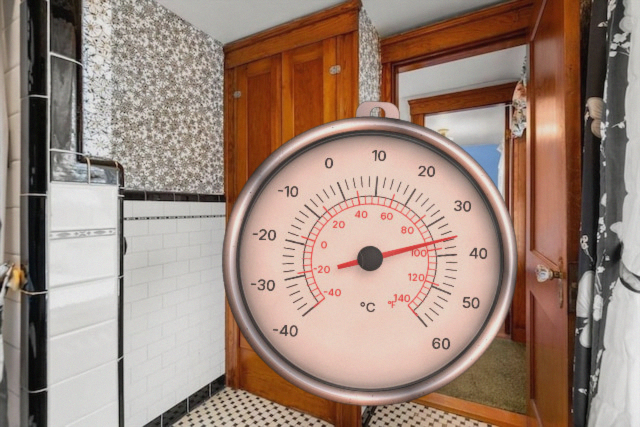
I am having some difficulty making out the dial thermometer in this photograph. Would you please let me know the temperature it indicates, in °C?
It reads 36 °C
